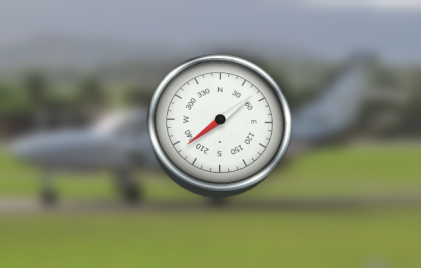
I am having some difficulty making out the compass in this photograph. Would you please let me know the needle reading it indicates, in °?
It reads 230 °
